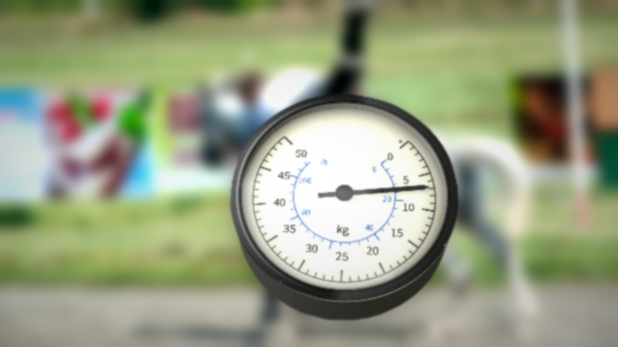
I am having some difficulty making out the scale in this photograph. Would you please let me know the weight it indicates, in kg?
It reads 7 kg
